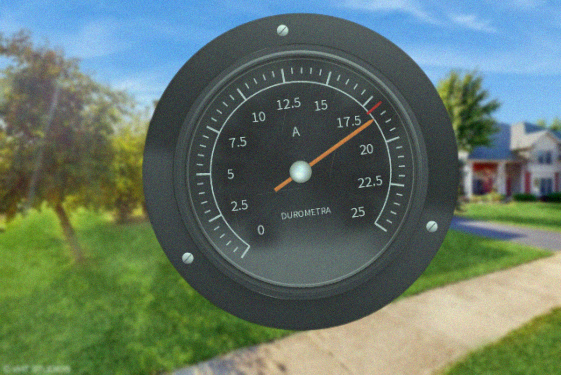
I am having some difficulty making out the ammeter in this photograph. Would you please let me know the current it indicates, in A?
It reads 18.5 A
